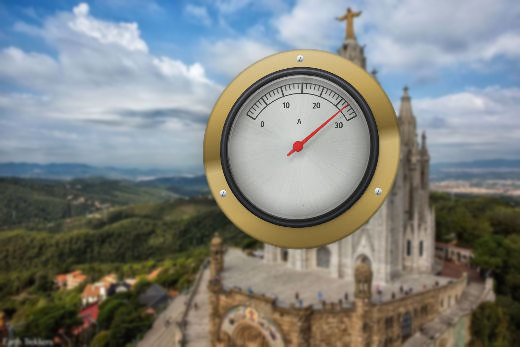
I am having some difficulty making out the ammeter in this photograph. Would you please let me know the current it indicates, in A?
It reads 27 A
